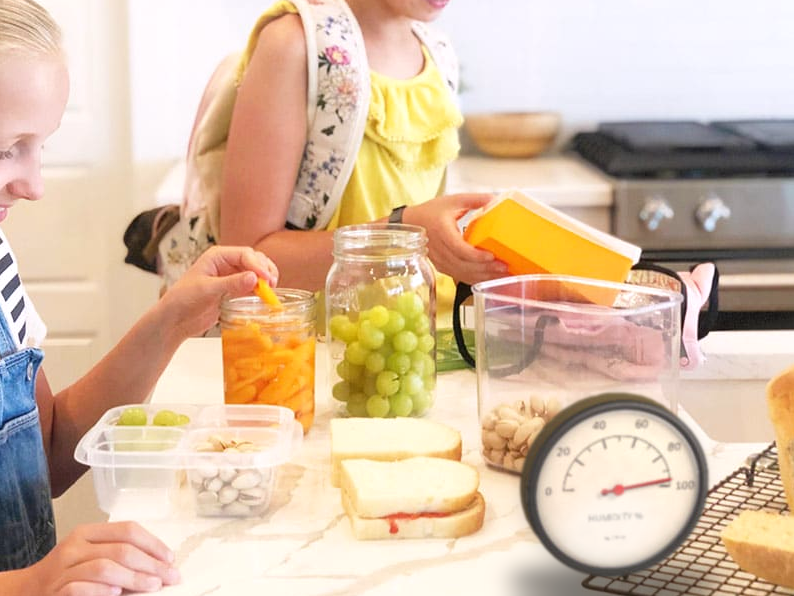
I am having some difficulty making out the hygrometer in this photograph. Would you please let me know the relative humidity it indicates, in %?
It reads 95 %
